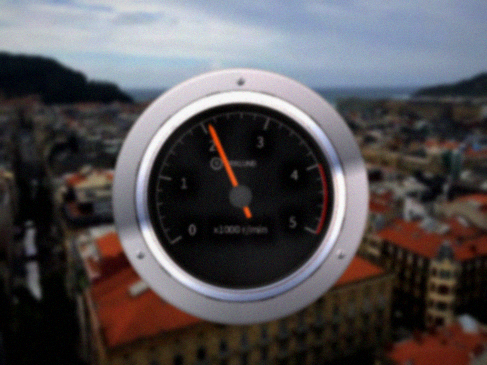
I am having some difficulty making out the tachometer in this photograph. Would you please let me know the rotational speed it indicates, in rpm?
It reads 2100 rpm
